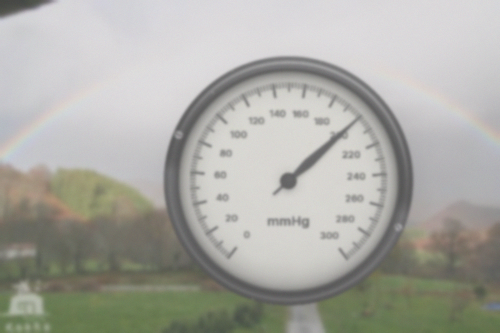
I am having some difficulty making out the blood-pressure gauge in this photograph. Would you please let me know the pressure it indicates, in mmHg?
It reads 200 mmHg
